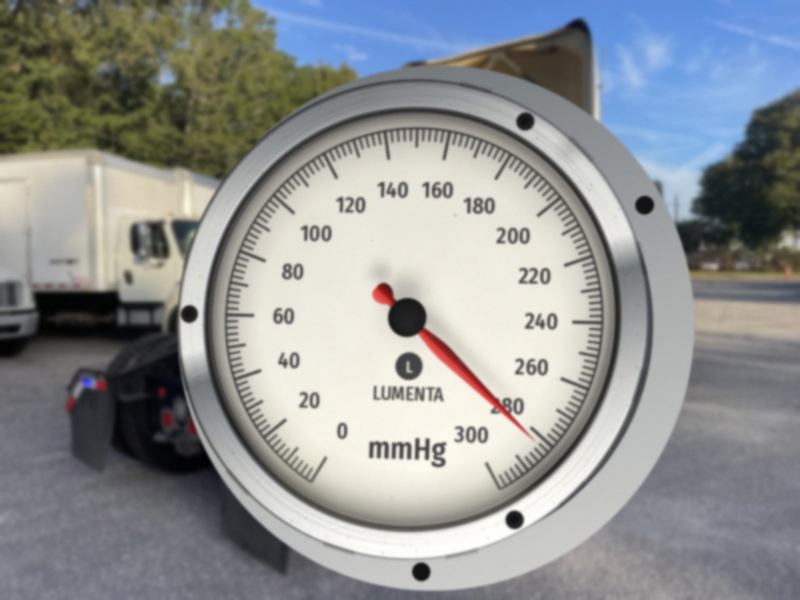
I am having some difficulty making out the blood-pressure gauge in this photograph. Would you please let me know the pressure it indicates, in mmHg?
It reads 282 mmHg
